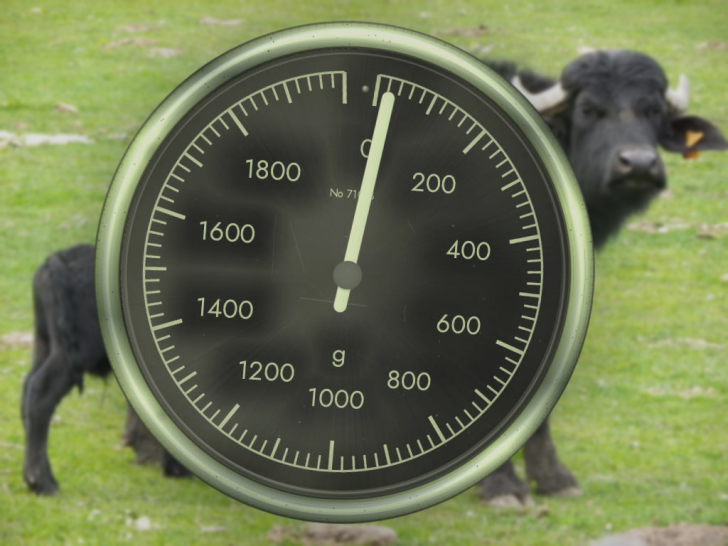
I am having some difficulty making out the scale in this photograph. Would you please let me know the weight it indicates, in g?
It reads 20 g
